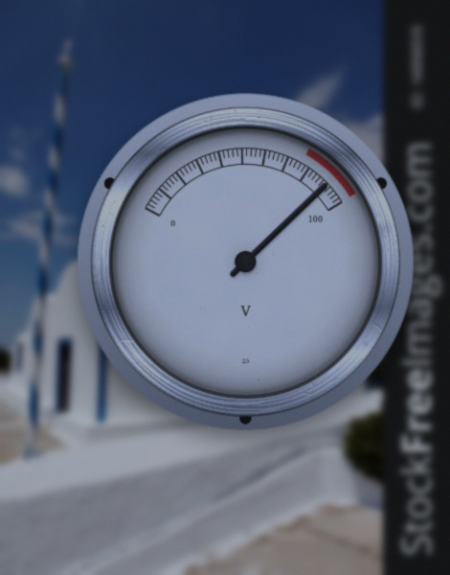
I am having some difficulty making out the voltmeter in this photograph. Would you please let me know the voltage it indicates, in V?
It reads 90 V
